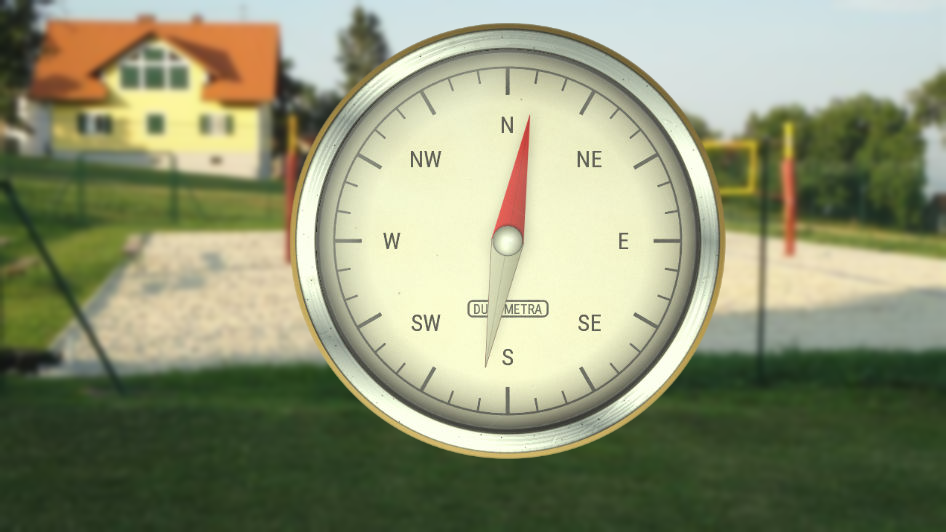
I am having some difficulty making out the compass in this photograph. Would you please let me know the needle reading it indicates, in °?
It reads 10 °
